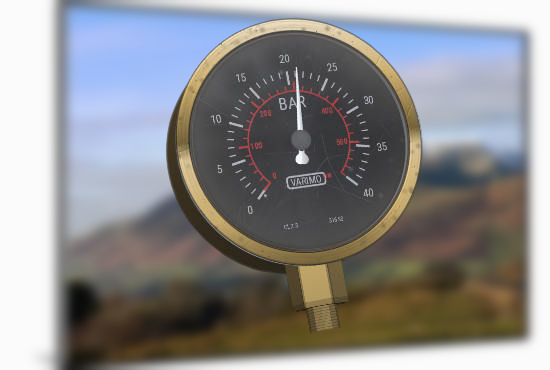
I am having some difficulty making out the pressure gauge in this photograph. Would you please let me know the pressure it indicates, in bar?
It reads 21 bar
